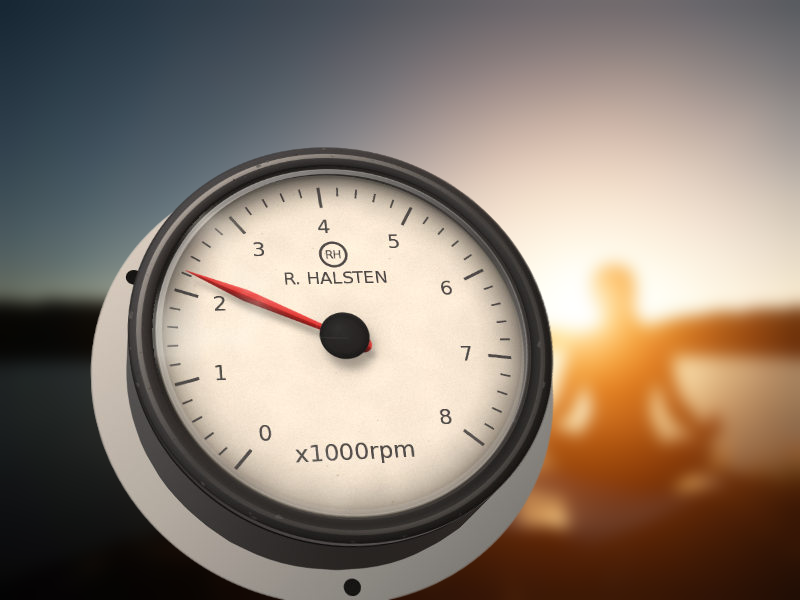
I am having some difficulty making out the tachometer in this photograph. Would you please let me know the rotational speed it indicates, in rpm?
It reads 2200 rpm
